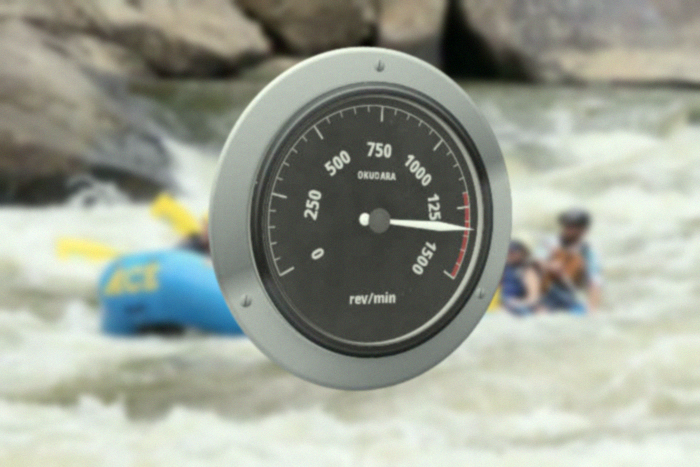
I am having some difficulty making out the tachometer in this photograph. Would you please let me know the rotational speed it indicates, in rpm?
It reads 1325 rpm
